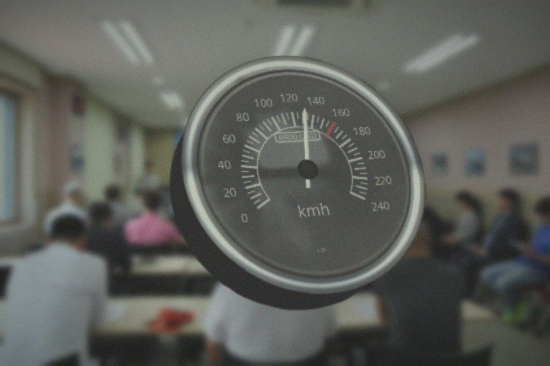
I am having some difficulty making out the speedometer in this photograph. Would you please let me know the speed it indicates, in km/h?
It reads 130 km/h
